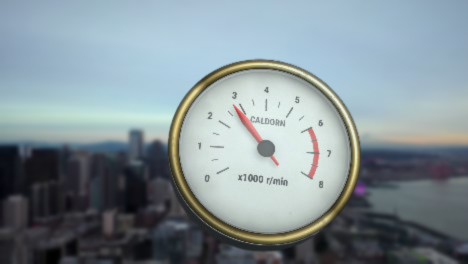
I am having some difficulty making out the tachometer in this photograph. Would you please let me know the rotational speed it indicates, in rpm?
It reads 2750 rpm
